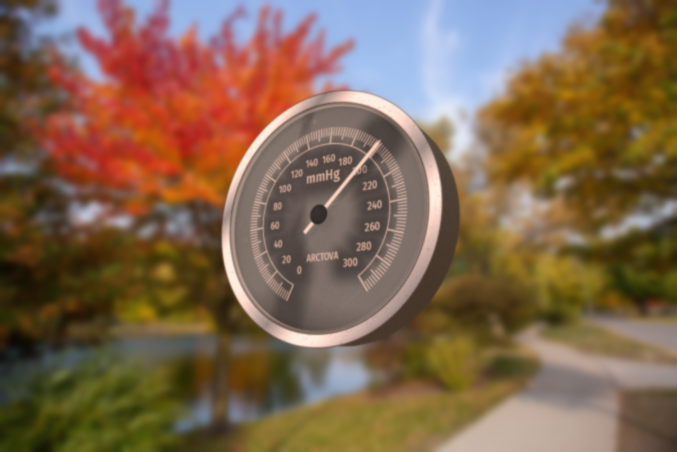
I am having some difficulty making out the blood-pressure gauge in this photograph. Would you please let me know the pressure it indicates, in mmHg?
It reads 200 mmHg
